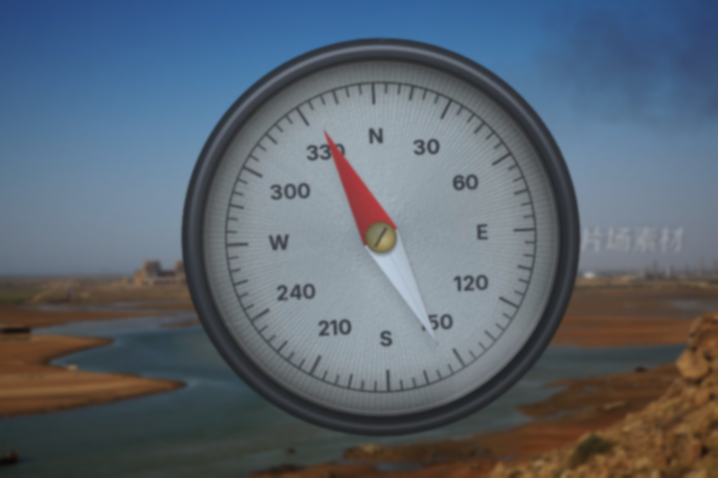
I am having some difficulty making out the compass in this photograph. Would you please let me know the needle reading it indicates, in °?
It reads 335 °
